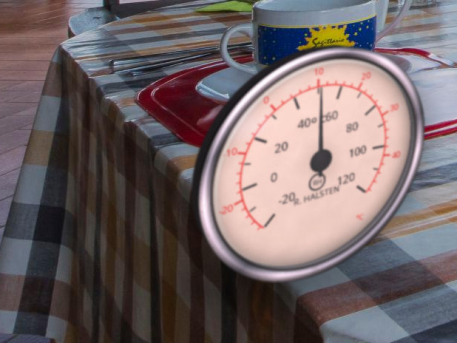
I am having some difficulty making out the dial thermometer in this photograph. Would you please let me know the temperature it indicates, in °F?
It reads 50 °F
